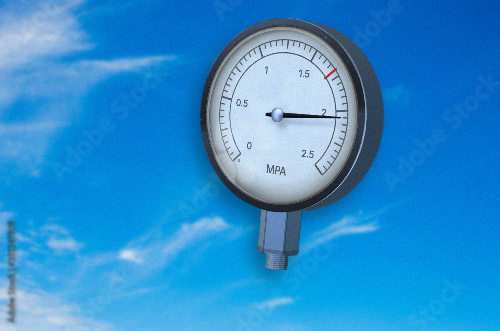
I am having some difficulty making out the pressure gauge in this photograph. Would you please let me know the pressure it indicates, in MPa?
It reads 2.05 MPa
